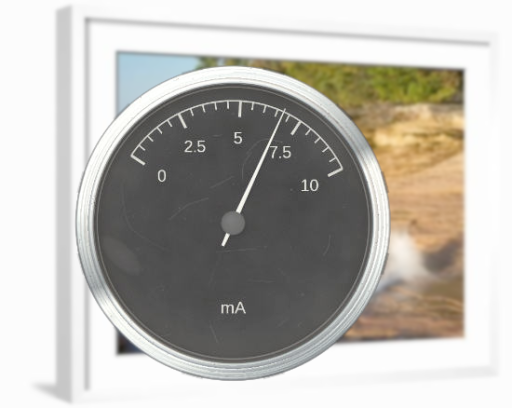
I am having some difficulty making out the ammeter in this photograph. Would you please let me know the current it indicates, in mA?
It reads 6.75 mA
